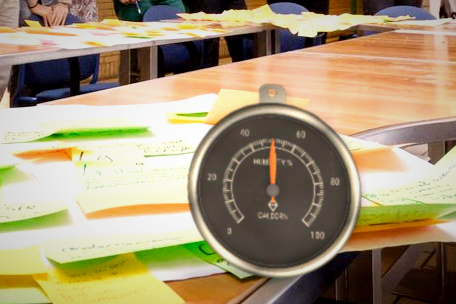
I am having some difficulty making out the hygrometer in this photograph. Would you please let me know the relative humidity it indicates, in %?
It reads 50 %
